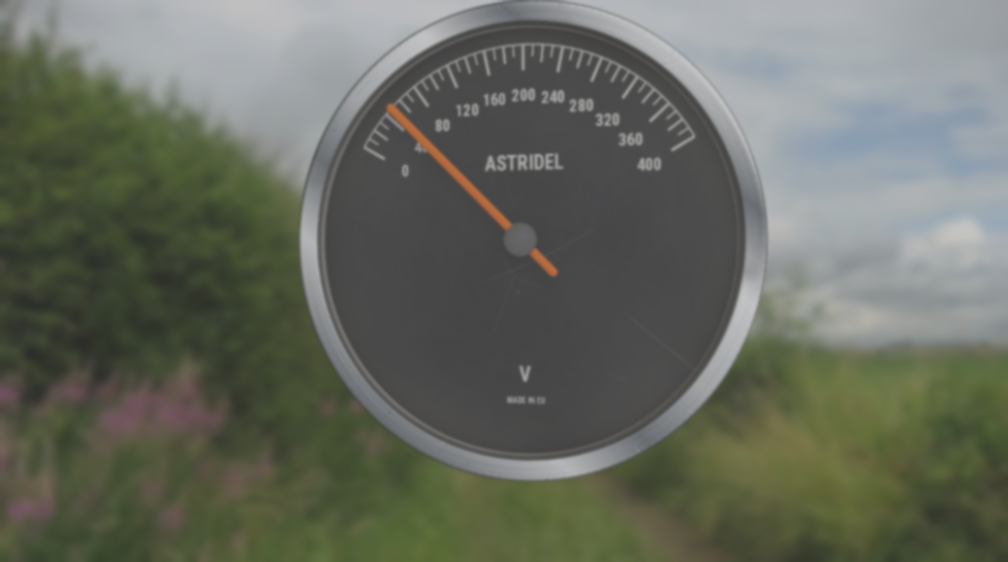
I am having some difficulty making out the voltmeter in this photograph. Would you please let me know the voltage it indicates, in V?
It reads 50 V
